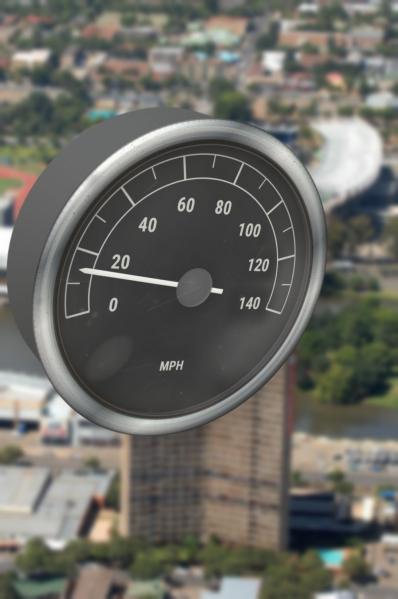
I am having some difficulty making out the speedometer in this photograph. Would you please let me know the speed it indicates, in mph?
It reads 15 mph
